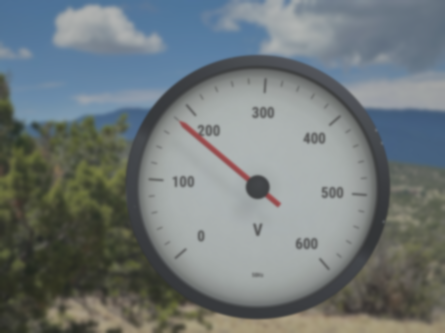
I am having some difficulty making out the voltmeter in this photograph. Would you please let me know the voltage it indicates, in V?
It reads 180 V
